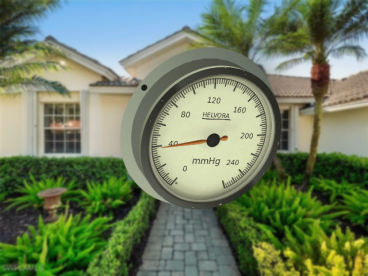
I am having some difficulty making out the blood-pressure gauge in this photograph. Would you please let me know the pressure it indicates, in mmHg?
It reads 40 mmHg
